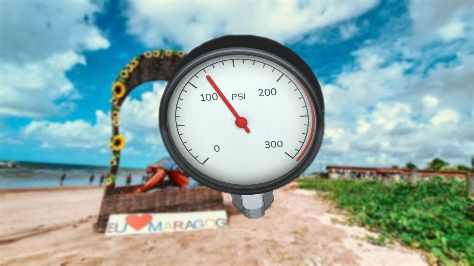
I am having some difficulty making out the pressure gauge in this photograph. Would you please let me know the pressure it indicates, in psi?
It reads 120 psi
